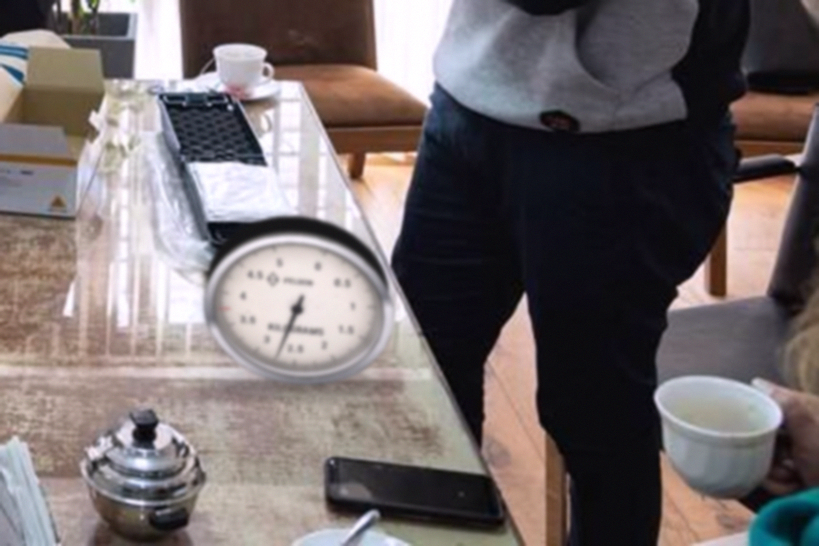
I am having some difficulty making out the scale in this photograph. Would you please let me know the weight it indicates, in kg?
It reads 2.75 kg
